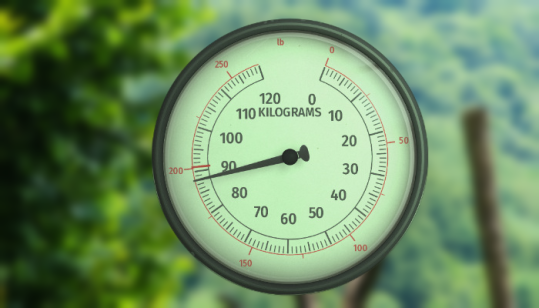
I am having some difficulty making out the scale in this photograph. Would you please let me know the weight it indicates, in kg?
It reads 88 kg
